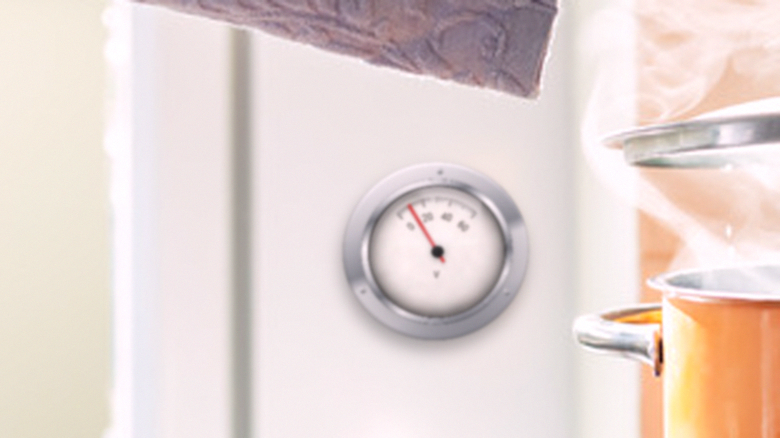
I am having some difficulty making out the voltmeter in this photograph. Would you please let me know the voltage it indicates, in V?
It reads 10 V
